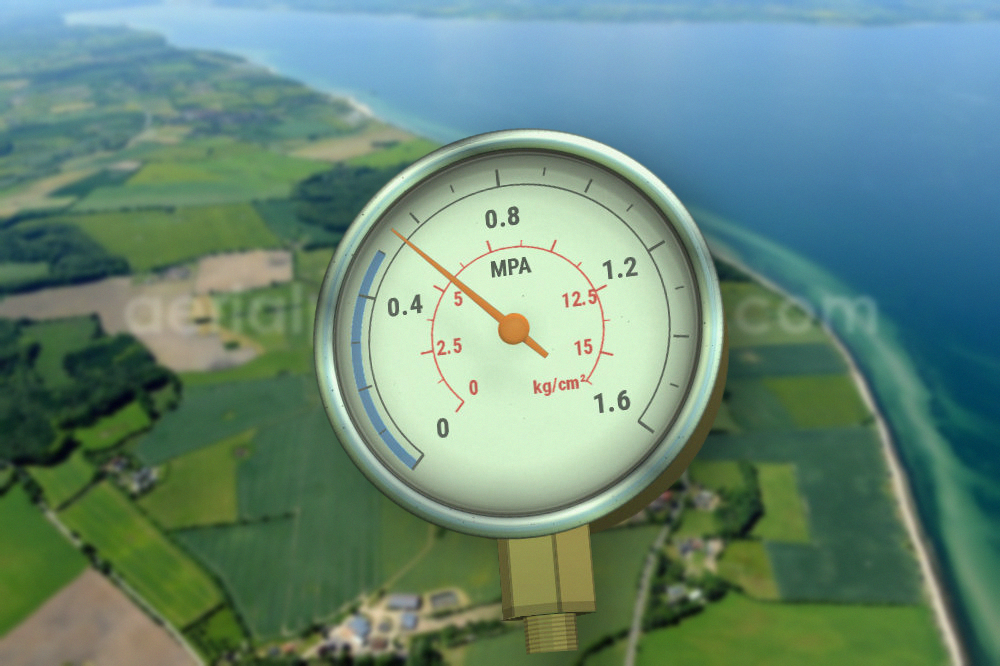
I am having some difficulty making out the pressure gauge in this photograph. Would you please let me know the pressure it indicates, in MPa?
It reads 0.55 MPa
